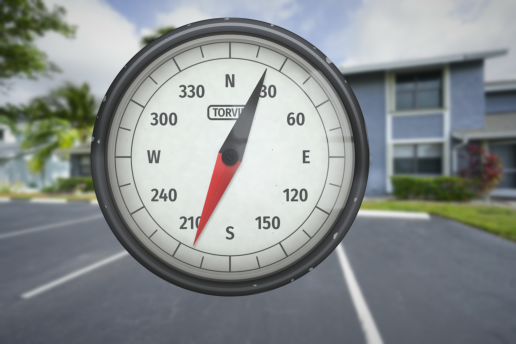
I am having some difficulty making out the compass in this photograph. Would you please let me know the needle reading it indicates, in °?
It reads 202.5 °
